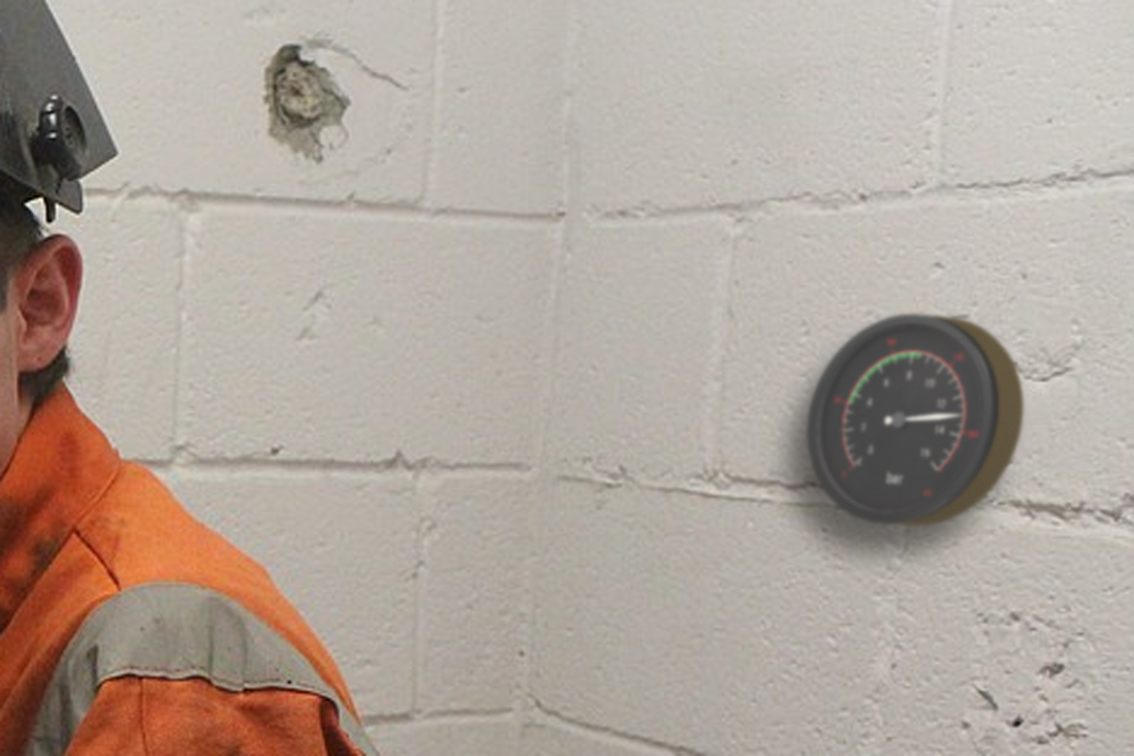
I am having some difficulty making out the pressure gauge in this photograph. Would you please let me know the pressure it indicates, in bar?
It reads 13 bar
